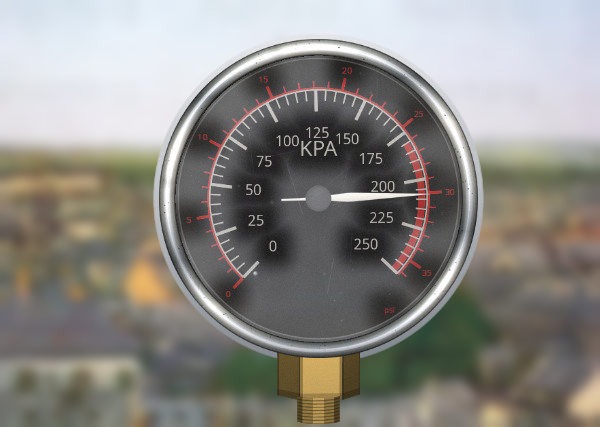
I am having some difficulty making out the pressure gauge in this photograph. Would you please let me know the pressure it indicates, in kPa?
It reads 207.5 kPa
